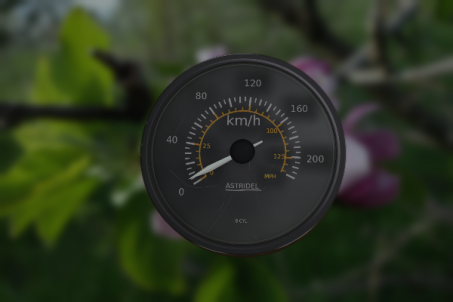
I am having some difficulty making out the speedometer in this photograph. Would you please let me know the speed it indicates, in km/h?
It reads 5 km/h
